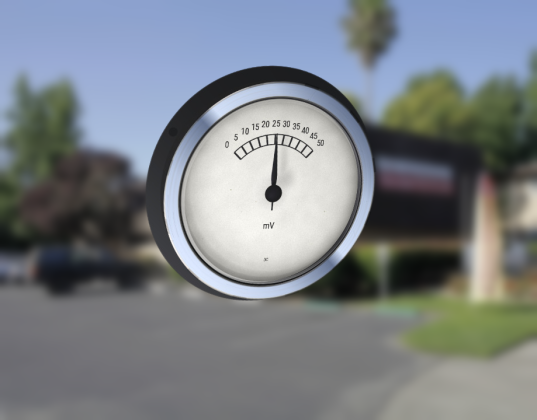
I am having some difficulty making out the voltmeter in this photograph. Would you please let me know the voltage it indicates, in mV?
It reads 25 mV
